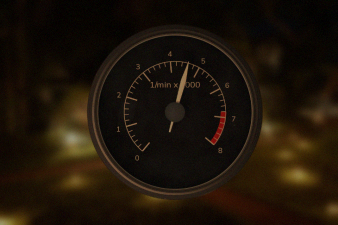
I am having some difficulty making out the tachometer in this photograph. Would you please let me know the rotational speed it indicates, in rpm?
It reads 4600 rpm
